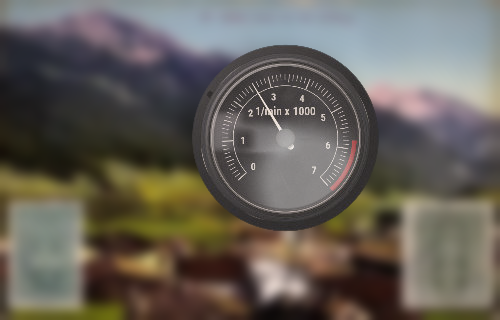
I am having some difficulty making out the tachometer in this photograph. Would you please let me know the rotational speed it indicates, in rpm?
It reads 2600 rpm
